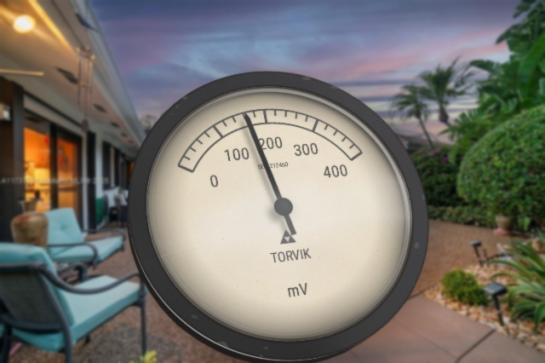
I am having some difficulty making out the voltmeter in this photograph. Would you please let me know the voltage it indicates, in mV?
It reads 160 mV
